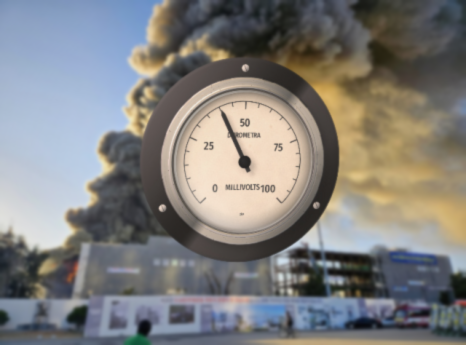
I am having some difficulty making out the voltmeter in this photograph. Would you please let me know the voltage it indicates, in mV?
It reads 40 mV
